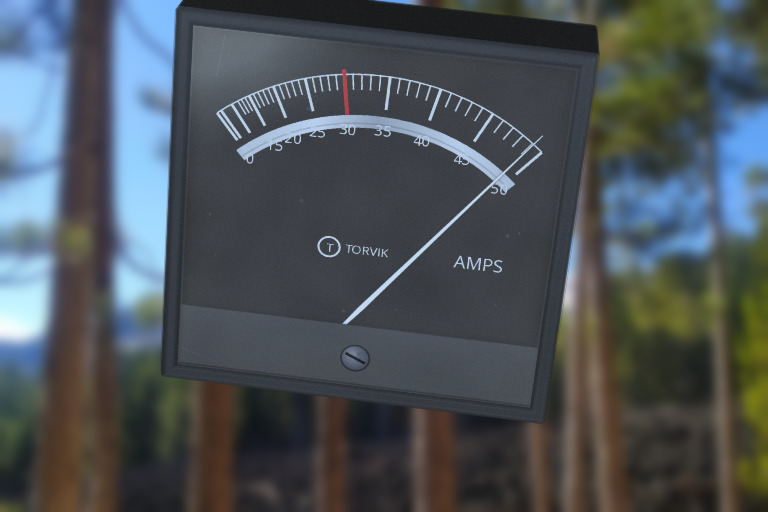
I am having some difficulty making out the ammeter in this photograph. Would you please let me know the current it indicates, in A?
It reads 49 A
